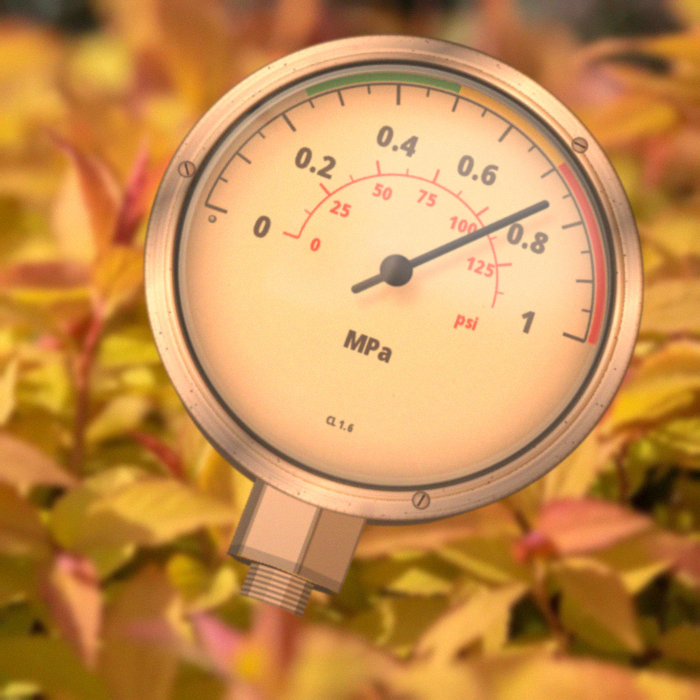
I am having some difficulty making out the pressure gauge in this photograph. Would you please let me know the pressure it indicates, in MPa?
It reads 0.75 MPa
